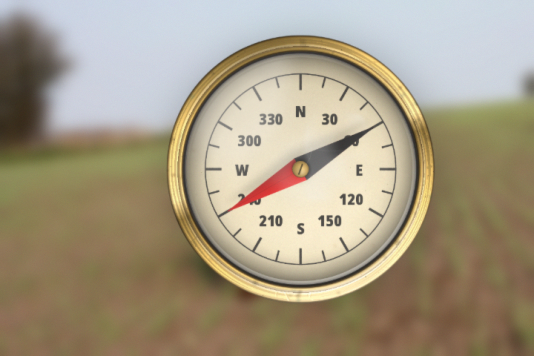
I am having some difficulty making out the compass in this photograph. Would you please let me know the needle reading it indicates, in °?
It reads 240 °
